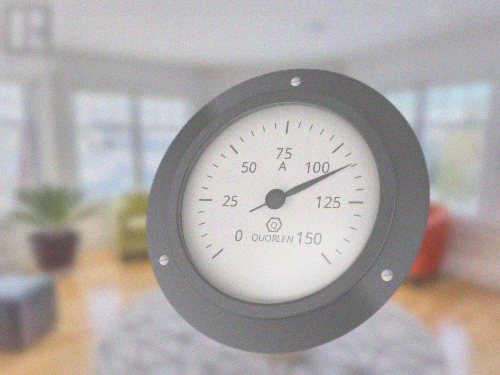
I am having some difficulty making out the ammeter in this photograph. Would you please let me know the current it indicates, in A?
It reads 110 A
